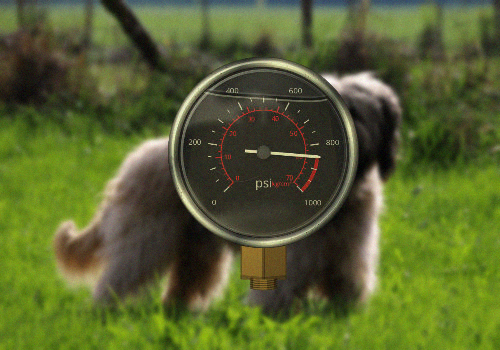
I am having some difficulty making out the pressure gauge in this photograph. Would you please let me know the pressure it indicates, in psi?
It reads 850 psi
